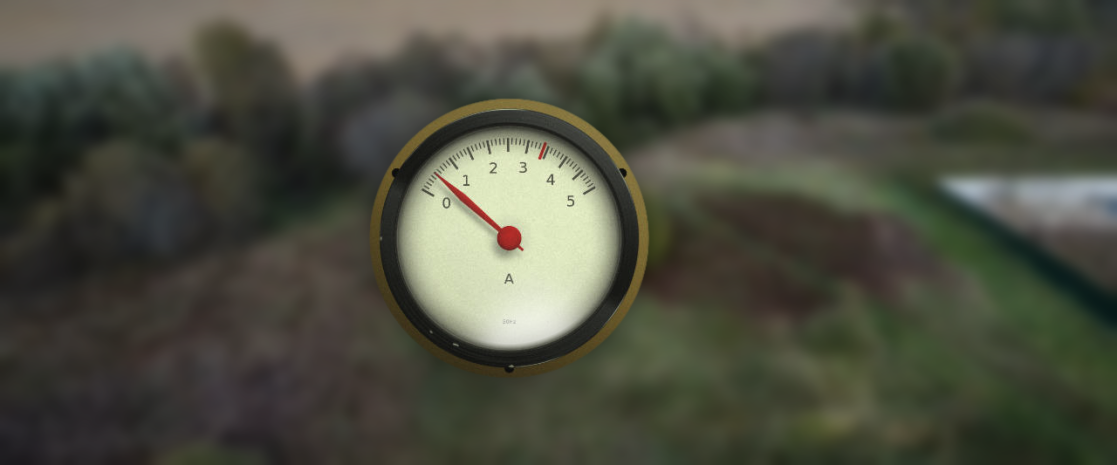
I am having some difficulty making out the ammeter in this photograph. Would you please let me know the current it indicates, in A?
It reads 0.5 A
